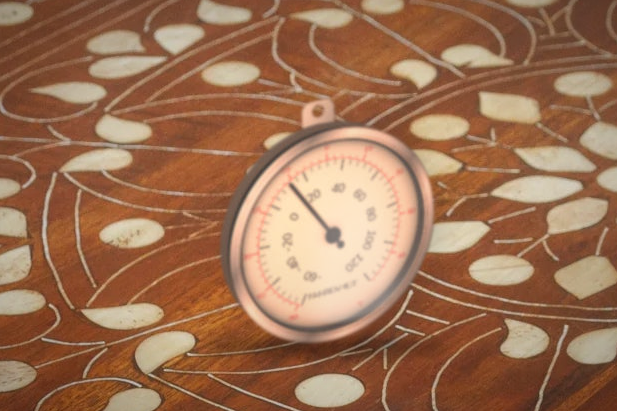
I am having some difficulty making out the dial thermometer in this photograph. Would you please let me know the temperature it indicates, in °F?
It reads 12 °F
